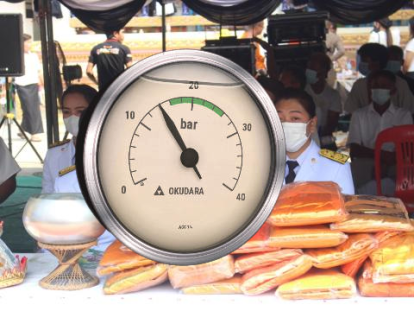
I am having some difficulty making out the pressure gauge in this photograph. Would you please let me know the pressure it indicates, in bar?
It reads 14 bar
